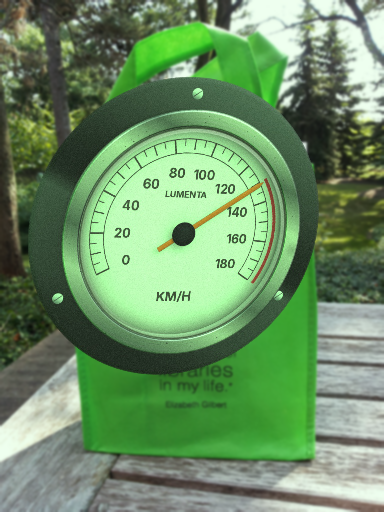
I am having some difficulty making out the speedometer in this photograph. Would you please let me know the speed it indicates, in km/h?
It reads 130 km/h
